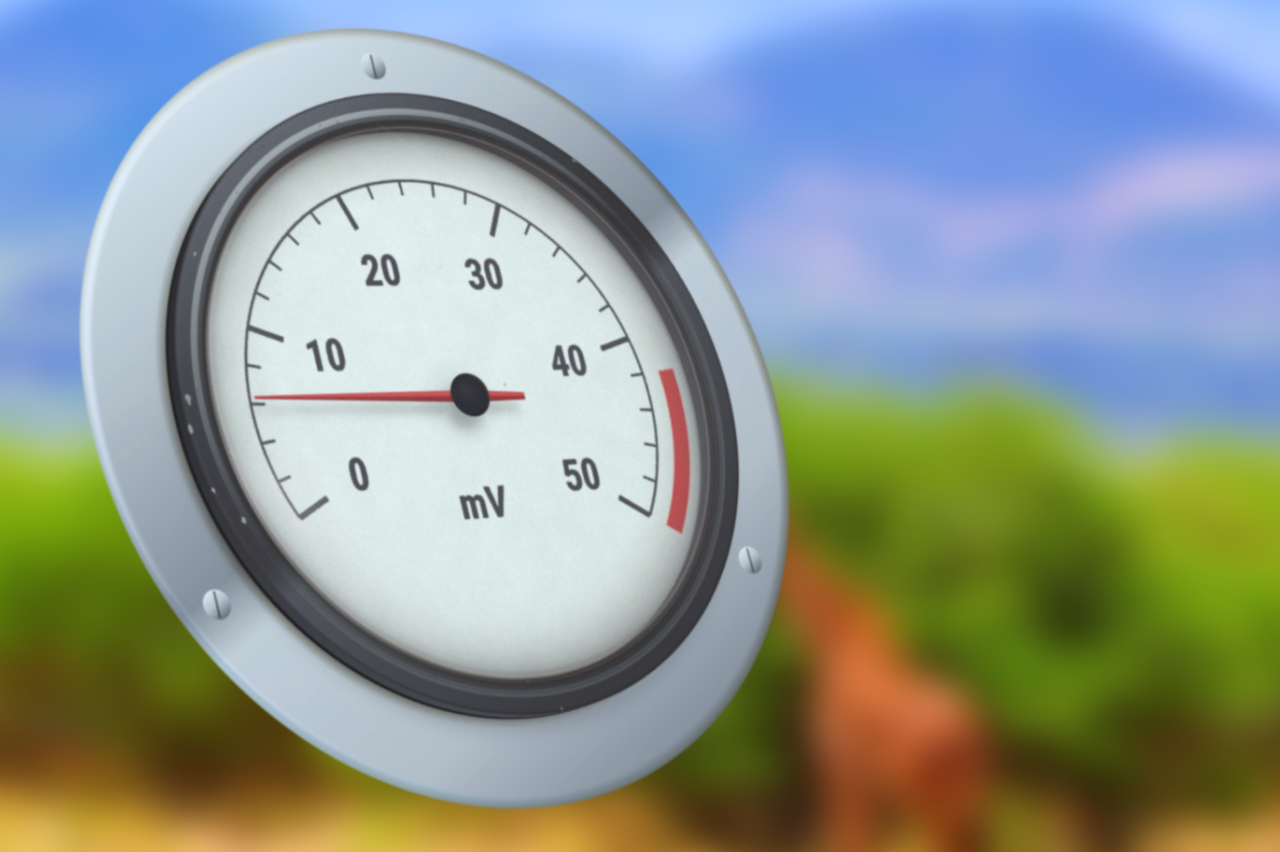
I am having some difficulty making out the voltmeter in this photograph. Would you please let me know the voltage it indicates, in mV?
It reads 6 mV
